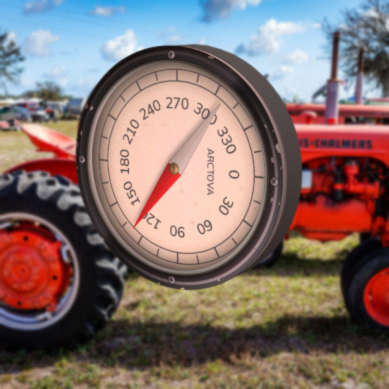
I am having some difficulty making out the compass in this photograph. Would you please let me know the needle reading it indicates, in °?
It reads 127.5 °
